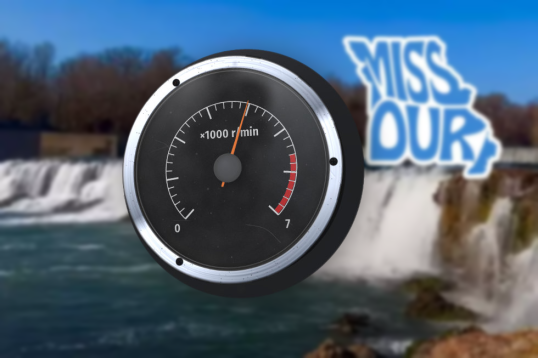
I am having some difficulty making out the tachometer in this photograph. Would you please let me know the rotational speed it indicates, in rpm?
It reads 4000 rpm
